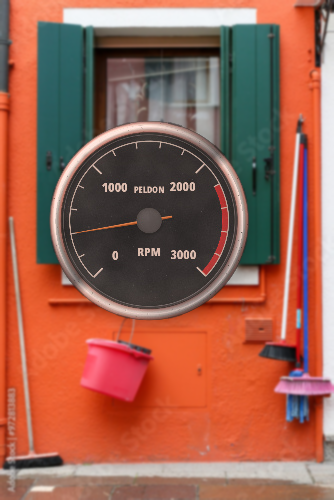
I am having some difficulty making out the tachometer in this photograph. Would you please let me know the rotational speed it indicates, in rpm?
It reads 400 rpm
